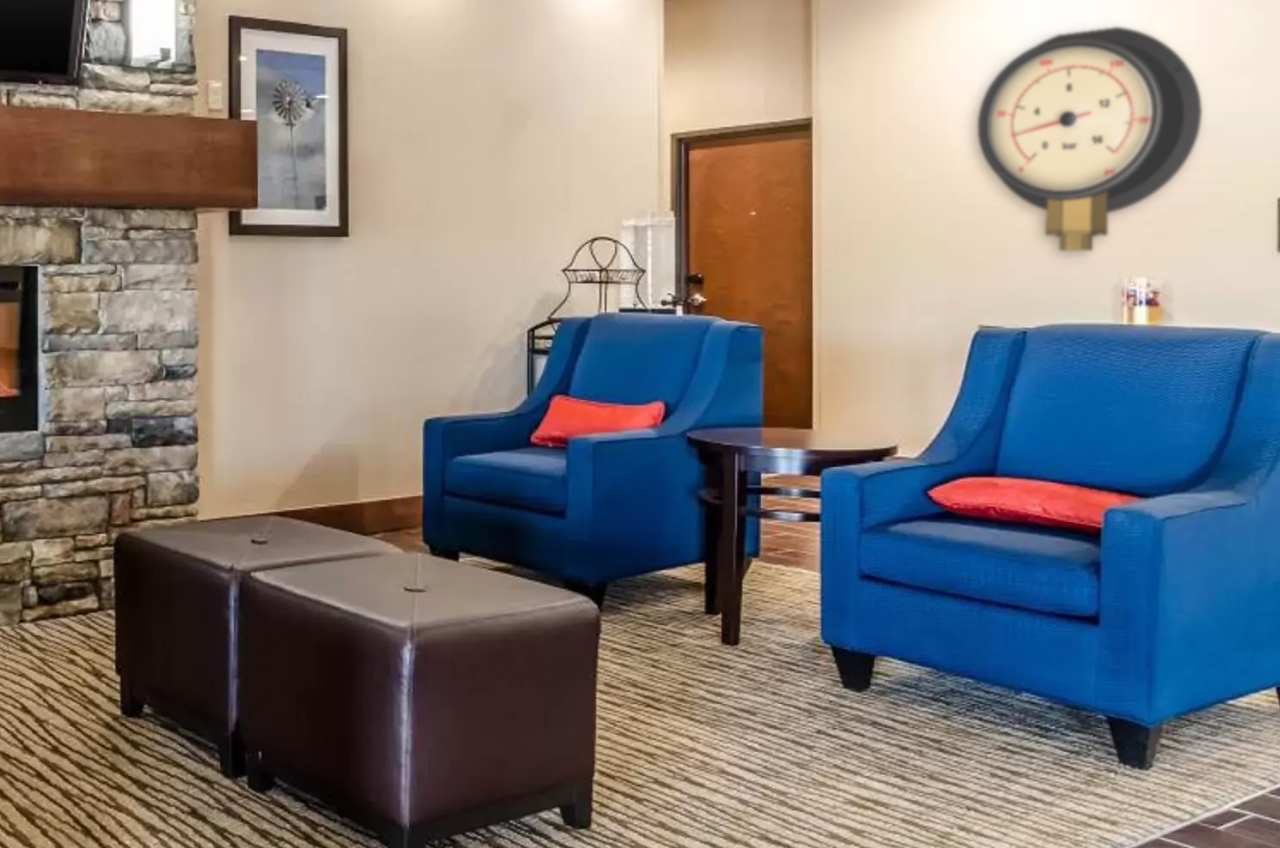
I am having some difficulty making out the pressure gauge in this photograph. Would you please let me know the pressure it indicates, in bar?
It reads 2 bar
